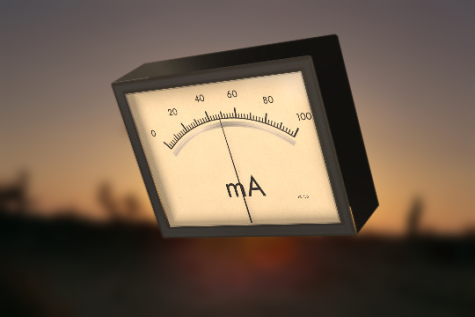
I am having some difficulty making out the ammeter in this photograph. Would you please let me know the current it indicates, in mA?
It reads 50 mA
